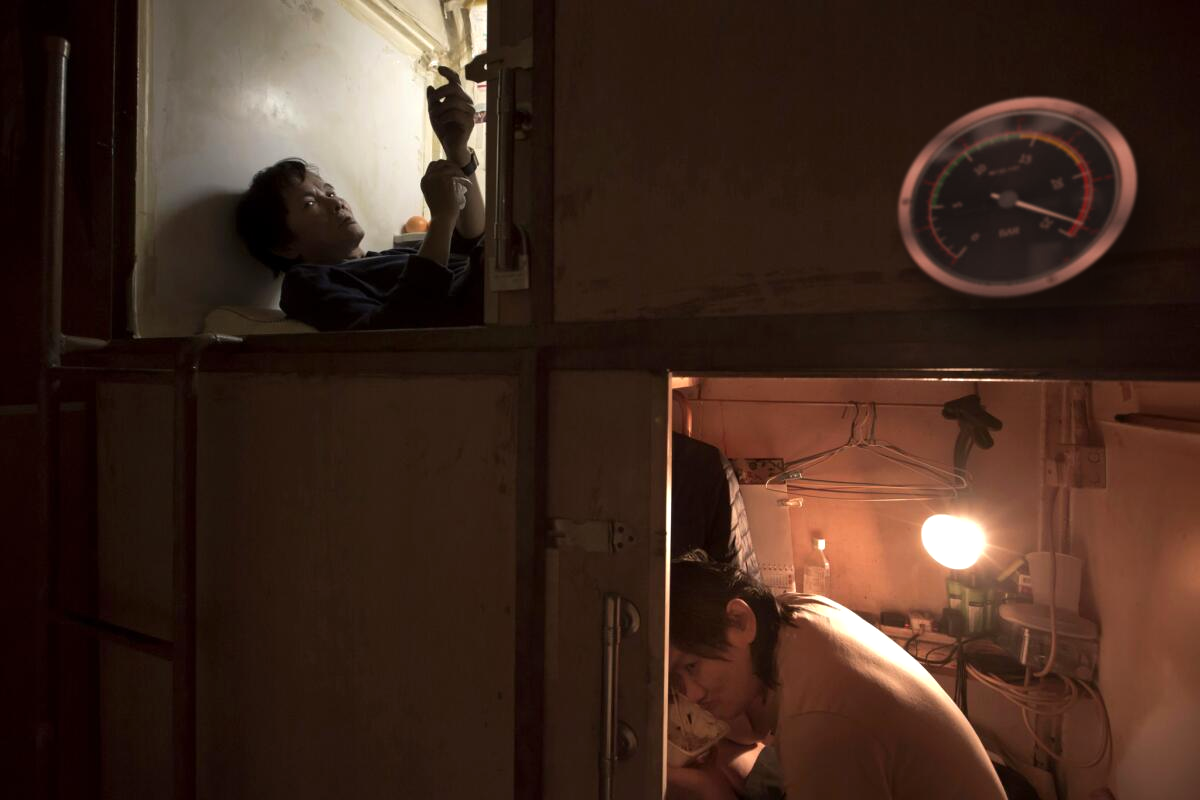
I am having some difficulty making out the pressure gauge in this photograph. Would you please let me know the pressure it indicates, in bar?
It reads 24 bar
